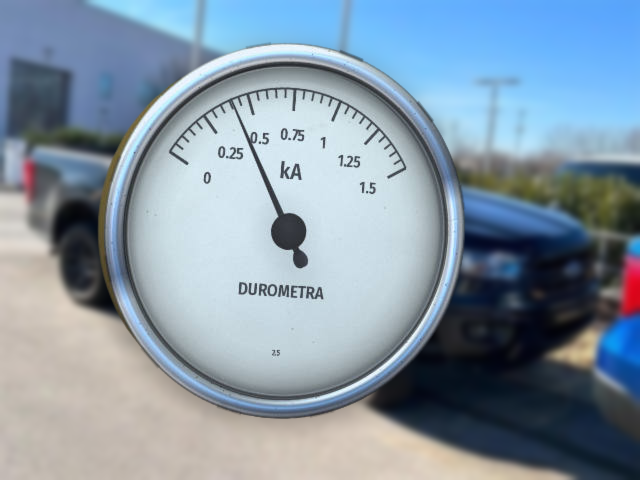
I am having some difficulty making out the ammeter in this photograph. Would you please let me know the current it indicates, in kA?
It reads 0.4 kA
